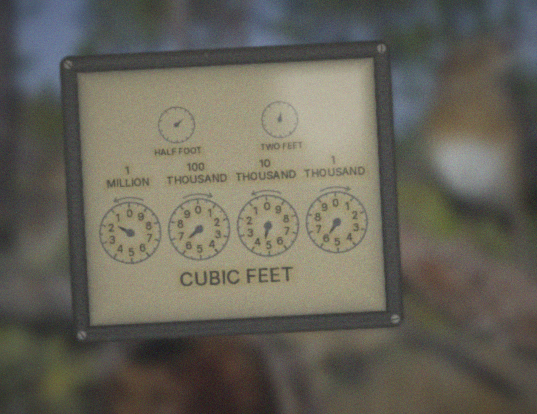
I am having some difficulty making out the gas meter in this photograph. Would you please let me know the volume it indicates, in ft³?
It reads 164600 ft³
